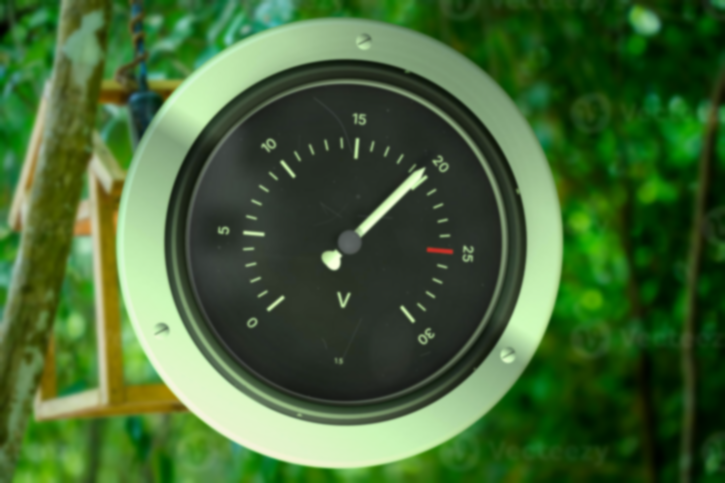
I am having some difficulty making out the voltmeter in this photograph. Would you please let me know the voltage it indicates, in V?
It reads 19.5 V
